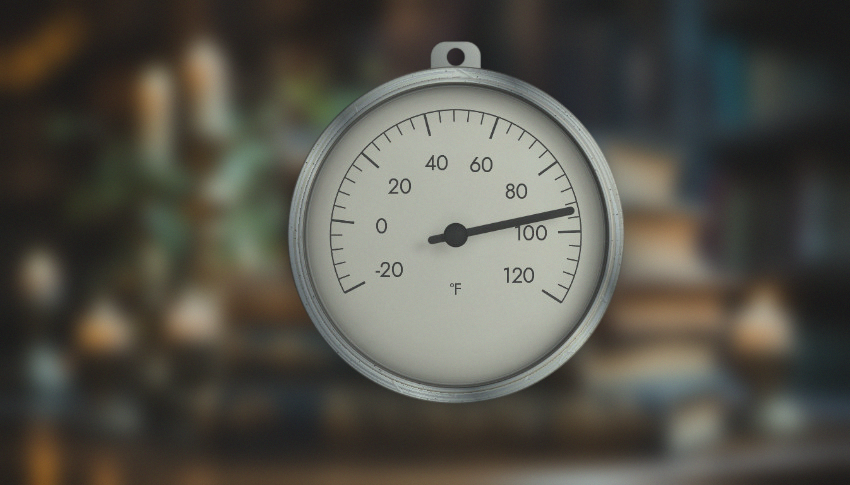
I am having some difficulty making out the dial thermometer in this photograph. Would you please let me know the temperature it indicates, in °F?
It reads 94 °F
